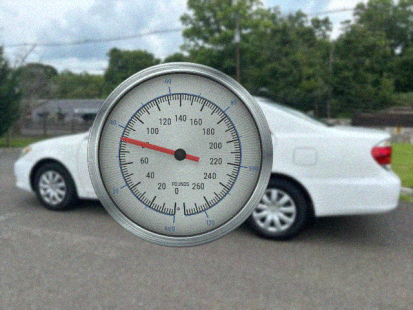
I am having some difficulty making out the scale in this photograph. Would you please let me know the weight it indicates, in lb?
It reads 80 lb
